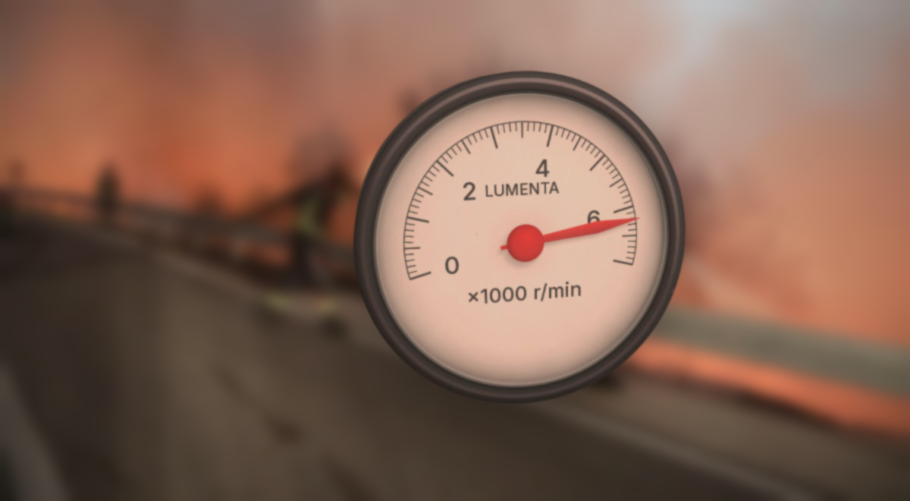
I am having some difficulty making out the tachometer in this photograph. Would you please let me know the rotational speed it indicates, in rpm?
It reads 6200 rpm
